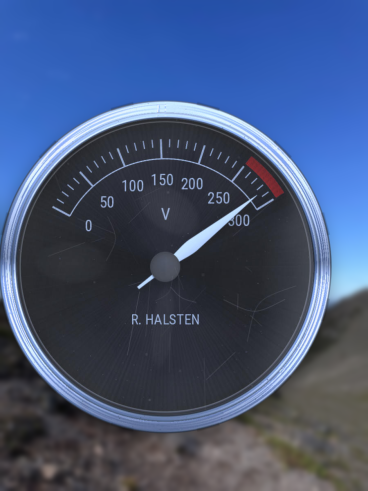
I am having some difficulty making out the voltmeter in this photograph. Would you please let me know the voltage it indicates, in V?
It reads 285 V
